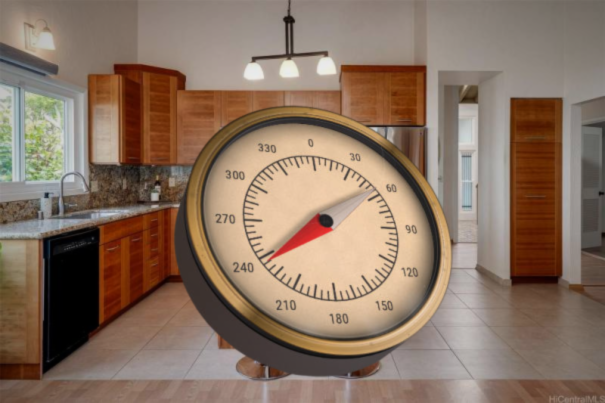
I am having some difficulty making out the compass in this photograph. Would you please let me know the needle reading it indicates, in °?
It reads 235 °
